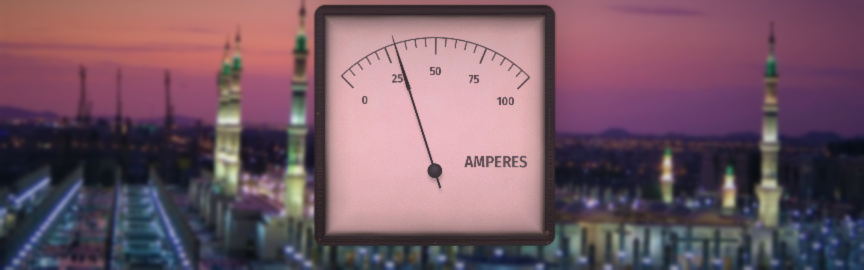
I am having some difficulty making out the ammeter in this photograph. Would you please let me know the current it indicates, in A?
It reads 30 A
